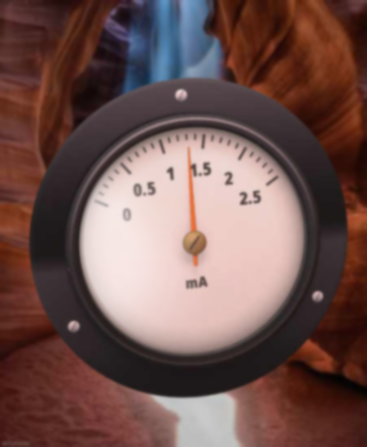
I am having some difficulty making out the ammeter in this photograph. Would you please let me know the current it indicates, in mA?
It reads 1.3 mA
